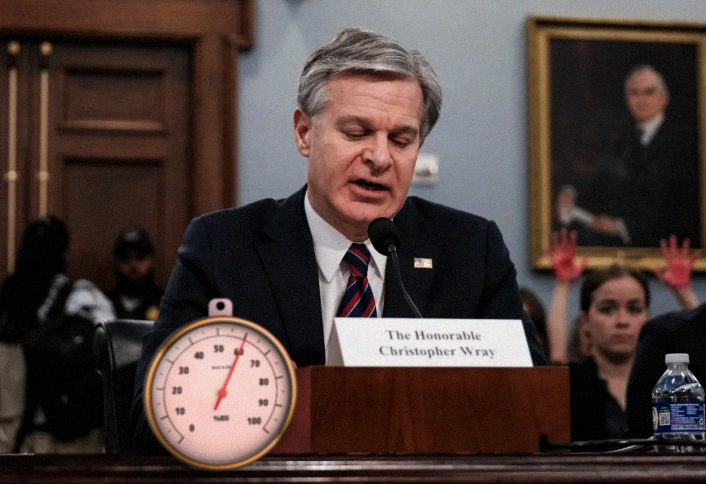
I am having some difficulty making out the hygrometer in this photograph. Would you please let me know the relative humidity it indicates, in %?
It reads 60 %
